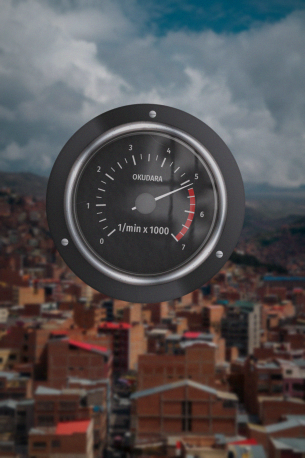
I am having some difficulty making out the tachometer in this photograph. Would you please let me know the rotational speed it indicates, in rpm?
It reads 5125 rpm
